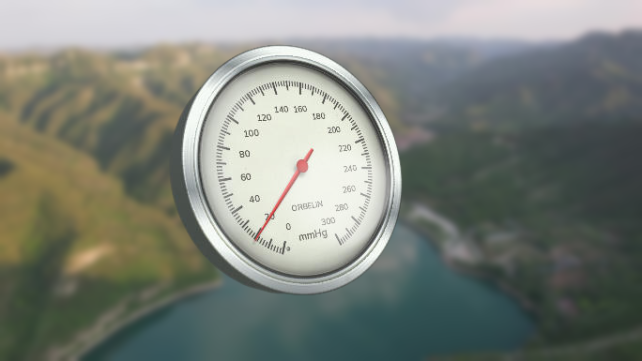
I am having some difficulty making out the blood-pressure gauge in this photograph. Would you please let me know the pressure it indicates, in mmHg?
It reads 20 mmHg
